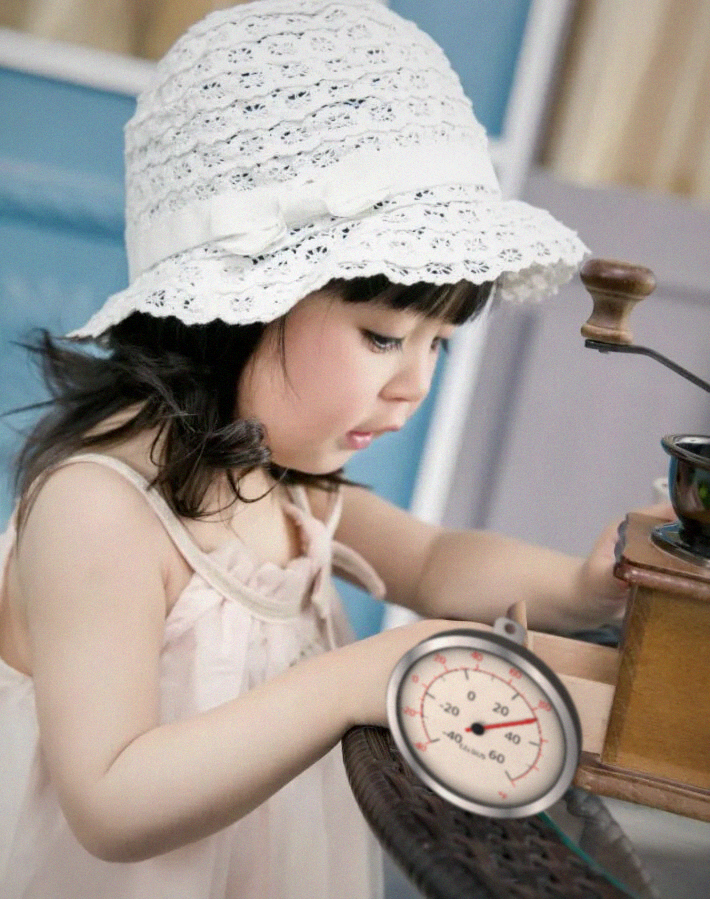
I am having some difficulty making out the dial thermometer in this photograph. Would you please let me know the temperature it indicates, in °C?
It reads 30 °C
